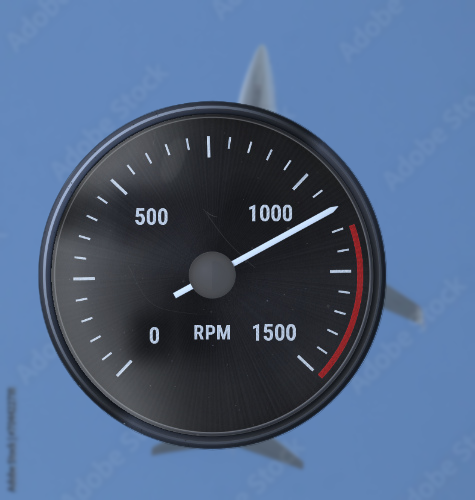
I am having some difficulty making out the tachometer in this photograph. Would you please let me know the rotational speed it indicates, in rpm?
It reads 1100 rpm
